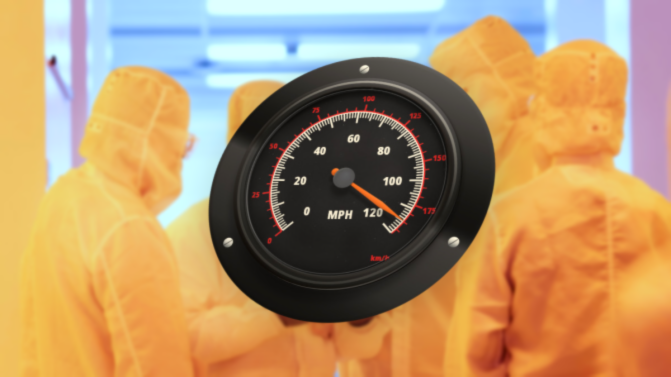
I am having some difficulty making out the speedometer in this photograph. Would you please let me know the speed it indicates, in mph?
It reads 115 mph
